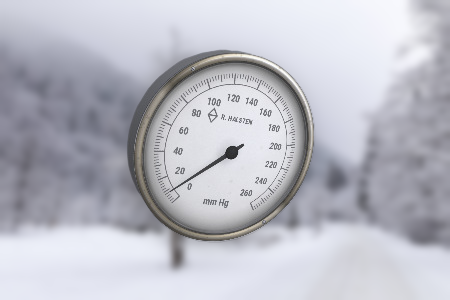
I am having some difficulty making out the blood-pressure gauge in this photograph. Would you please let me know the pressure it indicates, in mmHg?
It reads 10 mmHg
